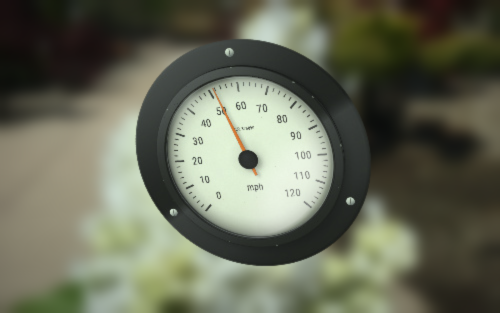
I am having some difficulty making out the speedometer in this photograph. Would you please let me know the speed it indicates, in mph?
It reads 52 mph
